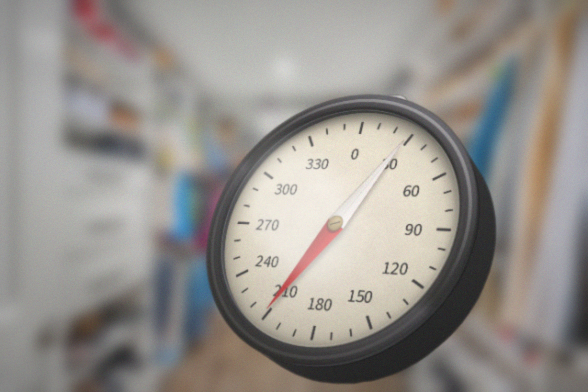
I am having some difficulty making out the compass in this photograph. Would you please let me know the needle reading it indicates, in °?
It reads 210 °
